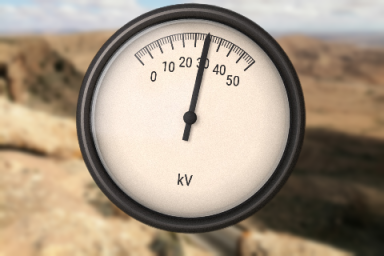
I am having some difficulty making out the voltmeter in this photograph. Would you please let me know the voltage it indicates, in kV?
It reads 30 kV
